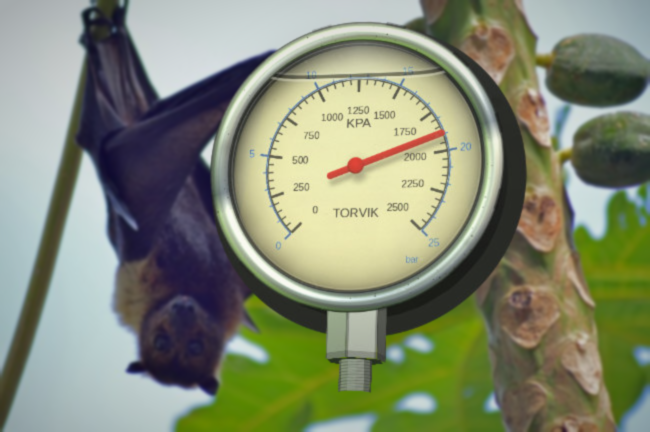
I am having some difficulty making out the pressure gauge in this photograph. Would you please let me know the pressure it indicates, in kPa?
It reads 1900 kPa
